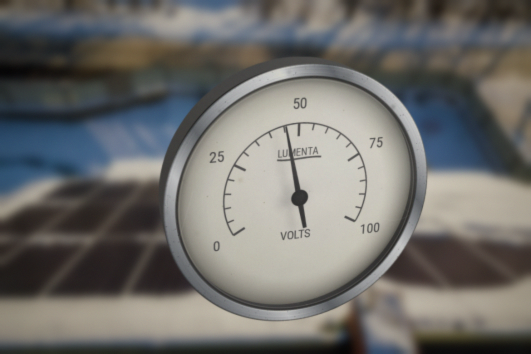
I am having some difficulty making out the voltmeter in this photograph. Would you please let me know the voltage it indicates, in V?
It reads 45 V
